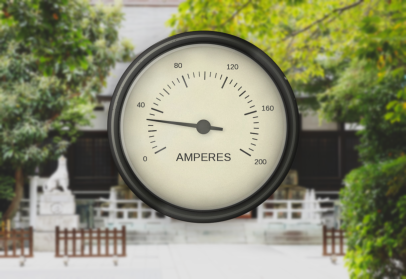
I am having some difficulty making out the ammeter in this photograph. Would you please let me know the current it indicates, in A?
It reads 30 A
